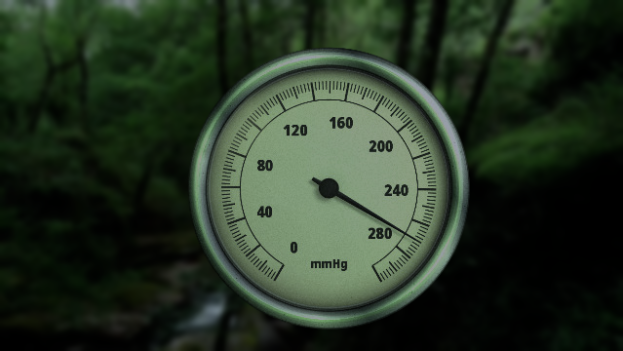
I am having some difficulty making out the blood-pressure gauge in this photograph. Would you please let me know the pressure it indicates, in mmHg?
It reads 270 mmHg
